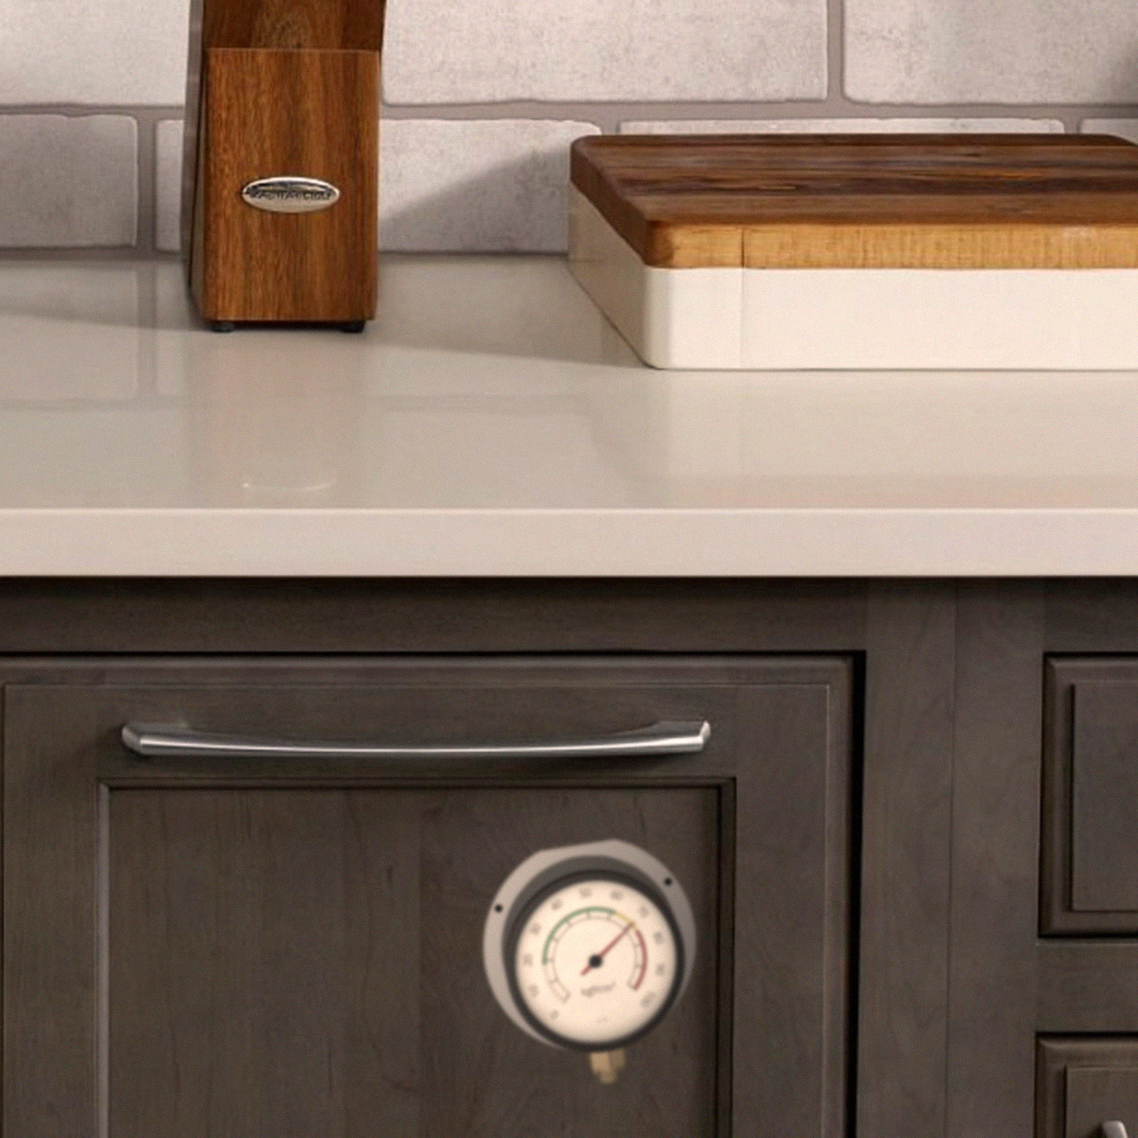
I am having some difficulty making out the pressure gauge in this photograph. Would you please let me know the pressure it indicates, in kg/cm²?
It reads 70 kg/cm²
